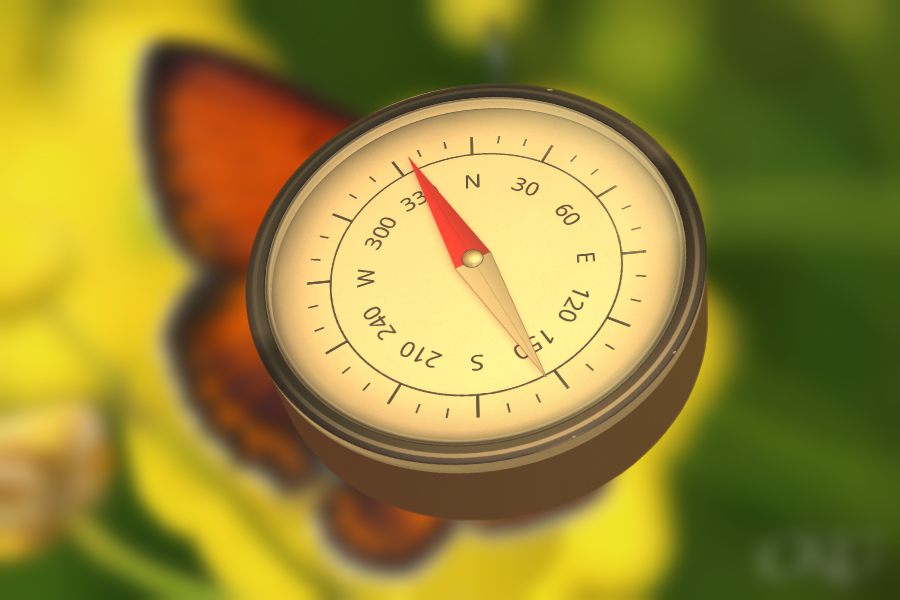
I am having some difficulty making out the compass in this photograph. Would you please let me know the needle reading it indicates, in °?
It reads 335 °
